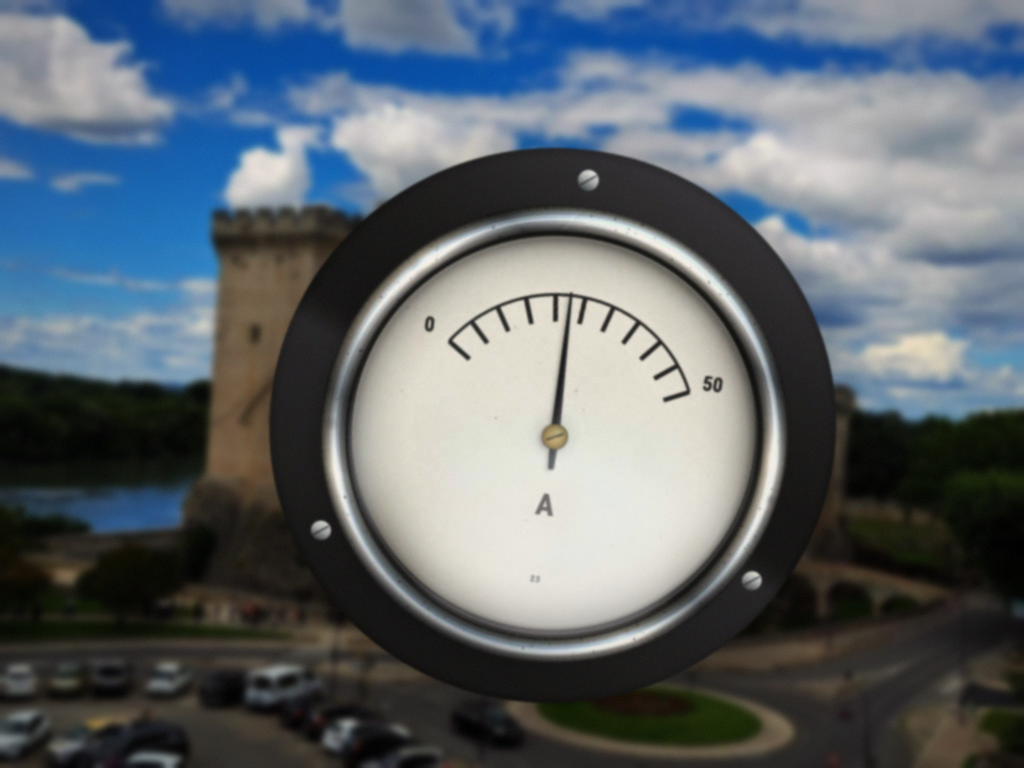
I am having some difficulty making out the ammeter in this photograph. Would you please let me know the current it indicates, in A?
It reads 22.5 A
